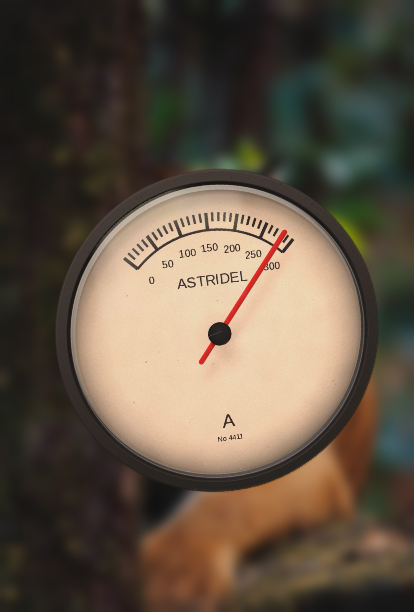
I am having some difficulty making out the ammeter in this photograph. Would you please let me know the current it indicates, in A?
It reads 280 A
